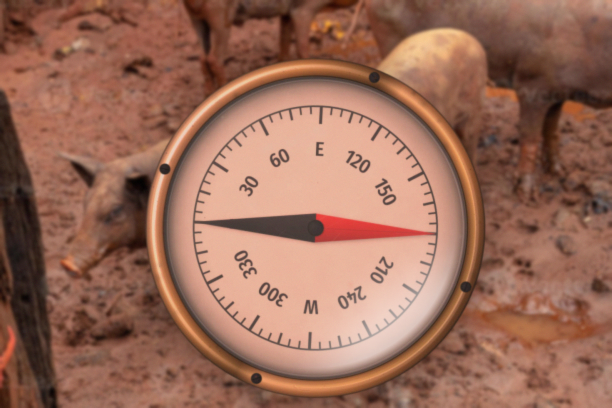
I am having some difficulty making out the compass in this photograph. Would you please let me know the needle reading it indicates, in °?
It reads 180 °
